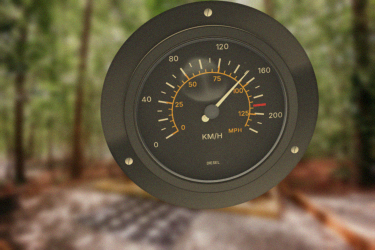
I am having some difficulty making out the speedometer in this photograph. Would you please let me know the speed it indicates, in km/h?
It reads 150 km/h
